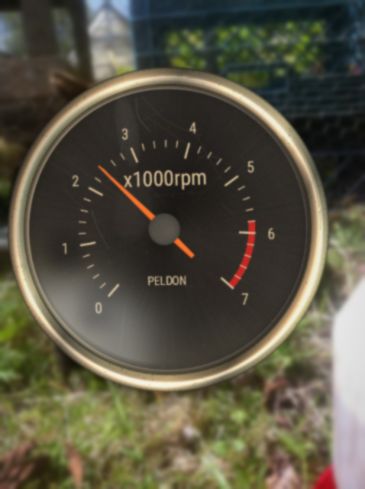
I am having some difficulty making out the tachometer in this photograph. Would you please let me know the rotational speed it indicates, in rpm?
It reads 2400 rpm
